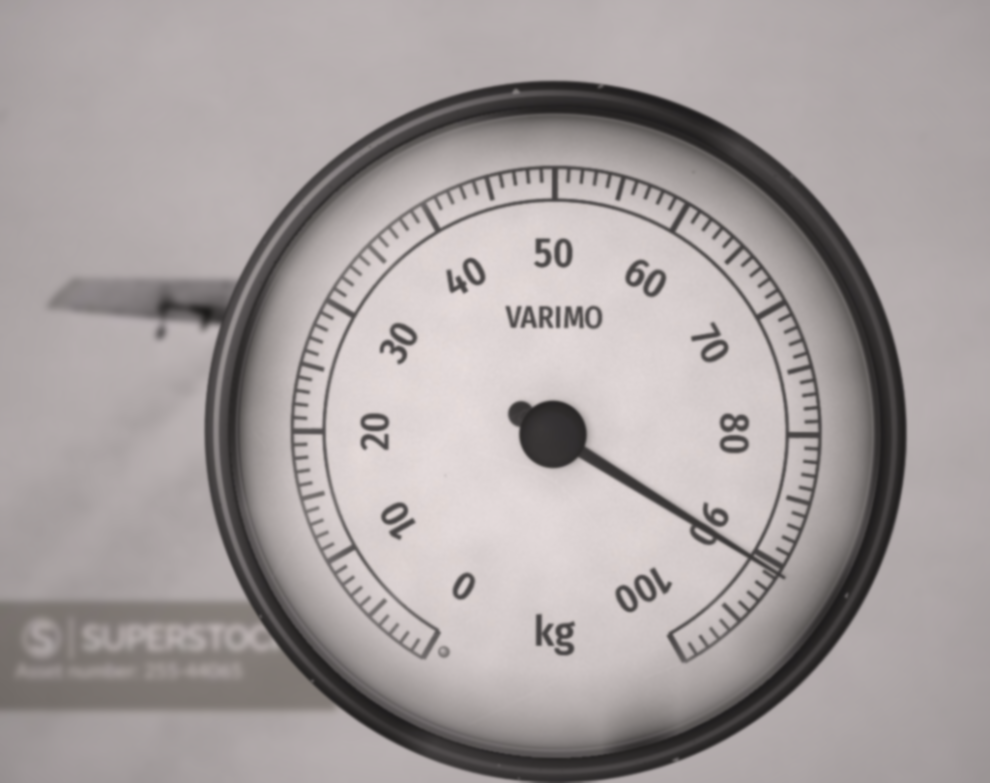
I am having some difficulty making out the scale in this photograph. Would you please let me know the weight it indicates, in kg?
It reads 90.5 kg
